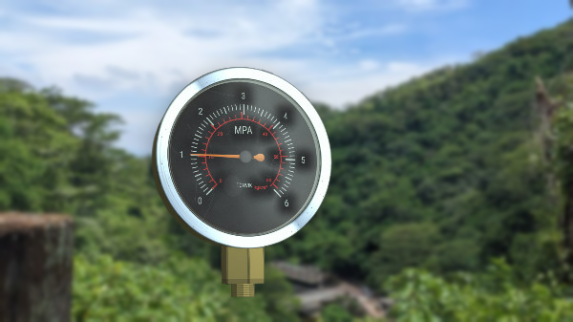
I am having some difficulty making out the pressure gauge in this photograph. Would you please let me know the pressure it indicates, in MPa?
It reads 1 MPa
